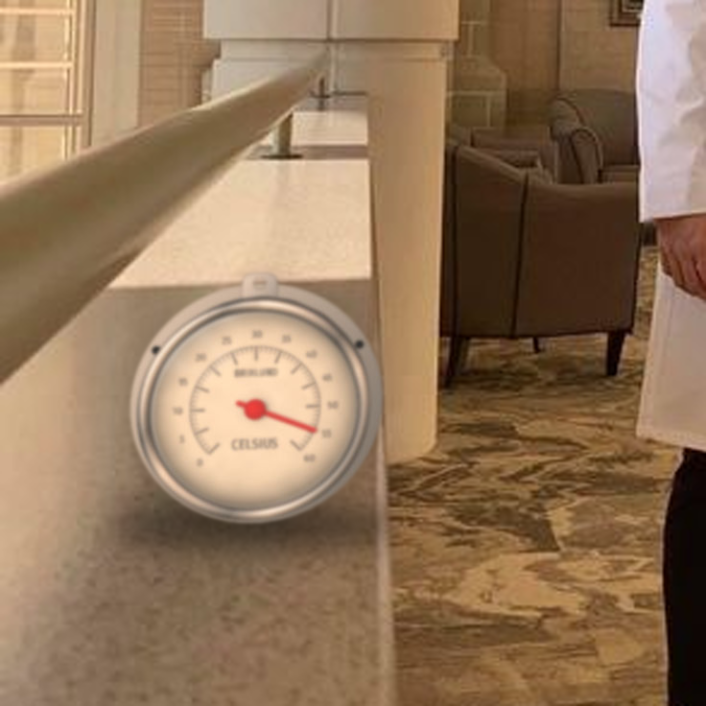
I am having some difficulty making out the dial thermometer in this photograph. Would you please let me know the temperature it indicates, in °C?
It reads 55 °C
